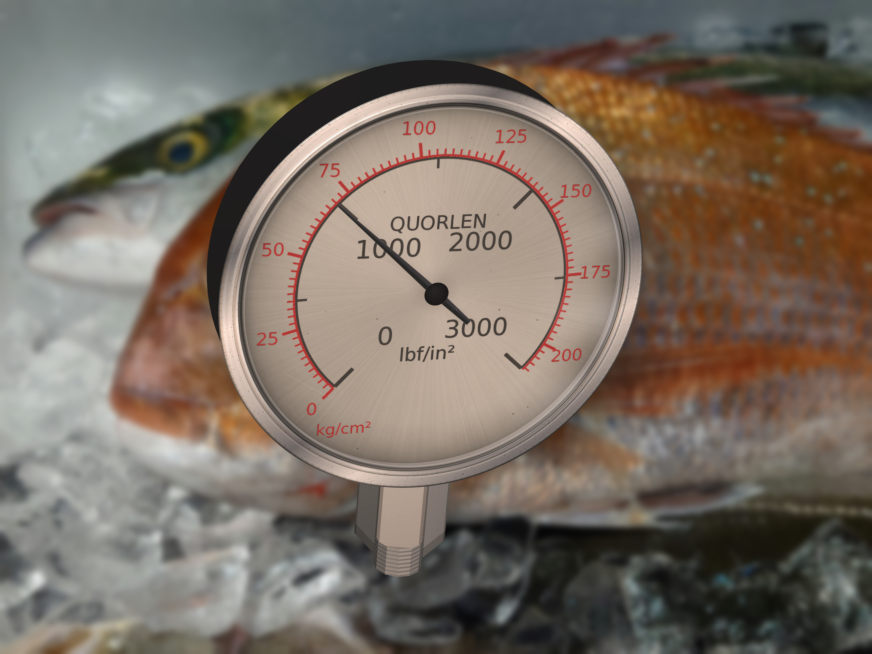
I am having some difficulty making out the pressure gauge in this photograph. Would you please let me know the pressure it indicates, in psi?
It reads 1000 psi
